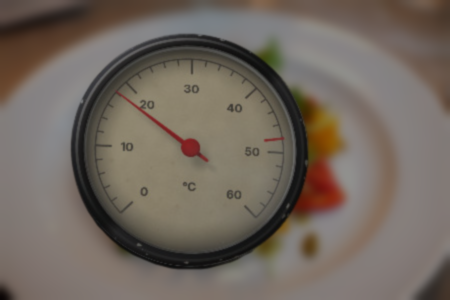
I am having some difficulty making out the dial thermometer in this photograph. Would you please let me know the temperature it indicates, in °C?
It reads 18 °C
